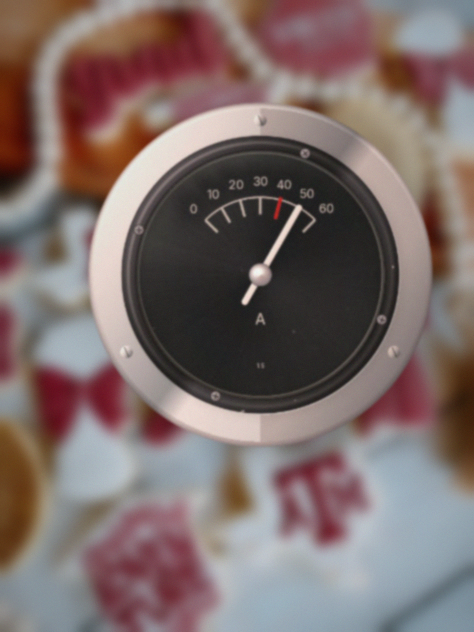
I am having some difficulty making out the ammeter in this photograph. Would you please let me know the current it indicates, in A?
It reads 50 A
